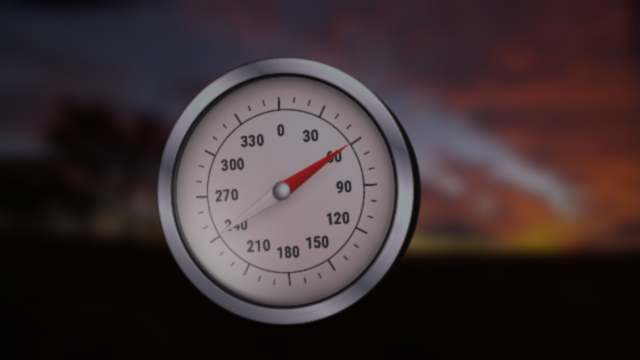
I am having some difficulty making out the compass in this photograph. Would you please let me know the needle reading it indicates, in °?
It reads 60 °
